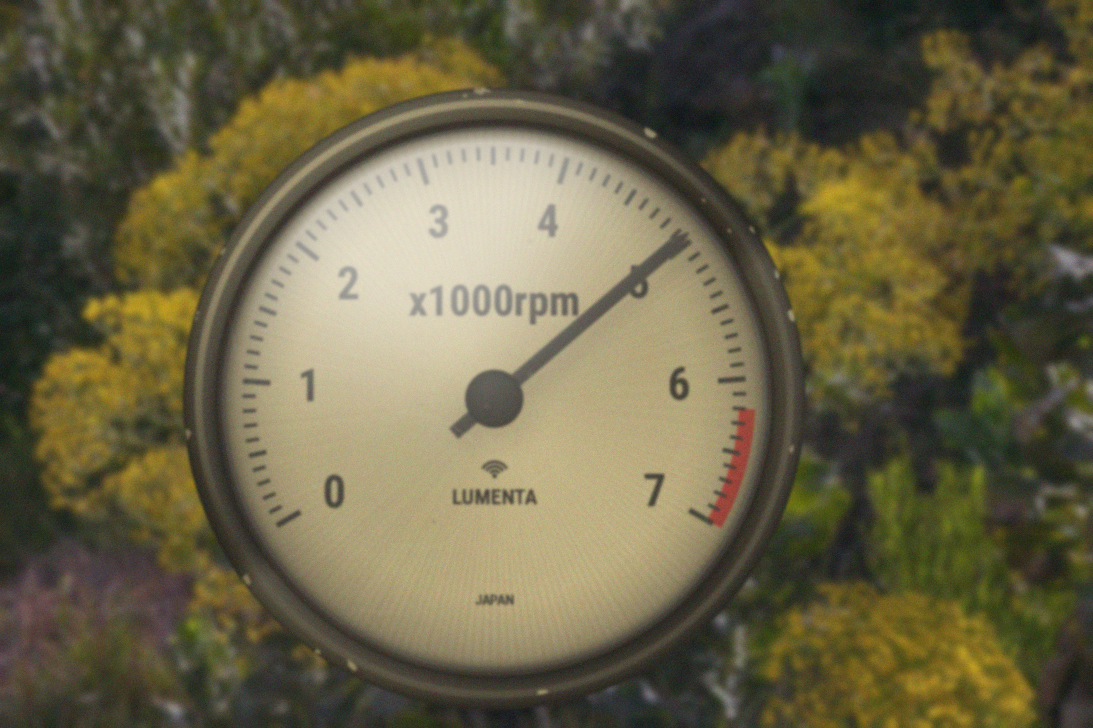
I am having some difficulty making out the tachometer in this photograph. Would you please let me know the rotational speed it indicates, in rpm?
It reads 4950 rpm
